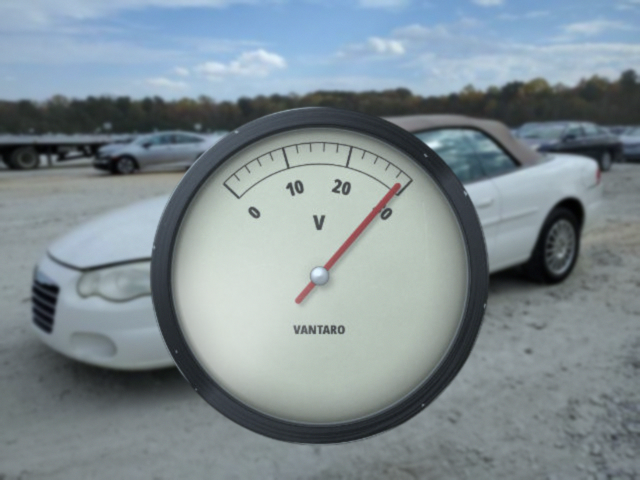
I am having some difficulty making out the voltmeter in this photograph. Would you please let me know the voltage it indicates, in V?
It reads 29 V
